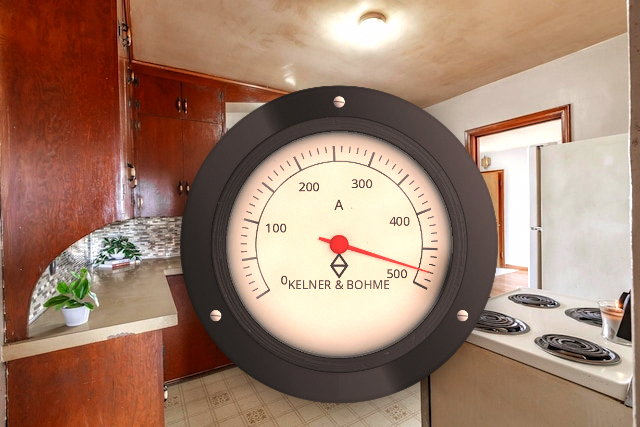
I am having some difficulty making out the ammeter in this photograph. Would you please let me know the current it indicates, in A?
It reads 480 A
